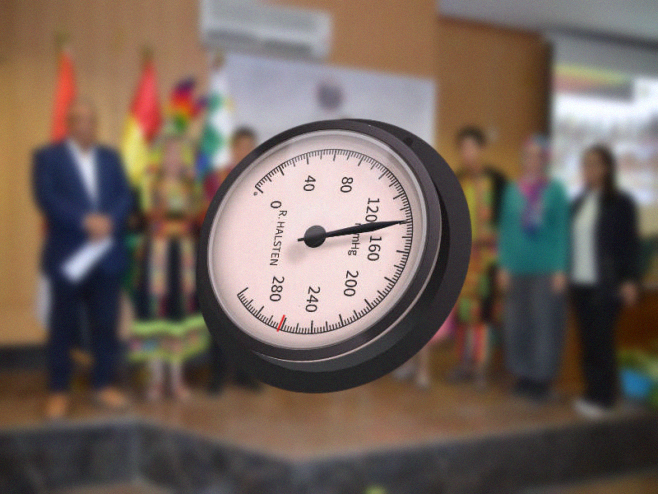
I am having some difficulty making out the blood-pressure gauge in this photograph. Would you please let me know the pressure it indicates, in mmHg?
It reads 140 mmHg
